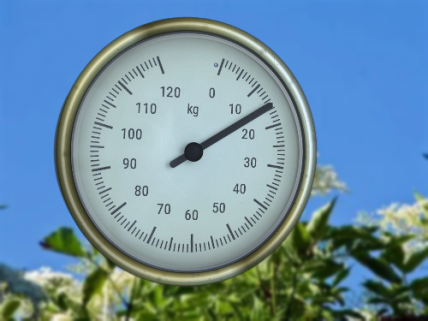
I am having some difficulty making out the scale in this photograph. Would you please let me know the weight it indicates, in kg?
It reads 15 kg
